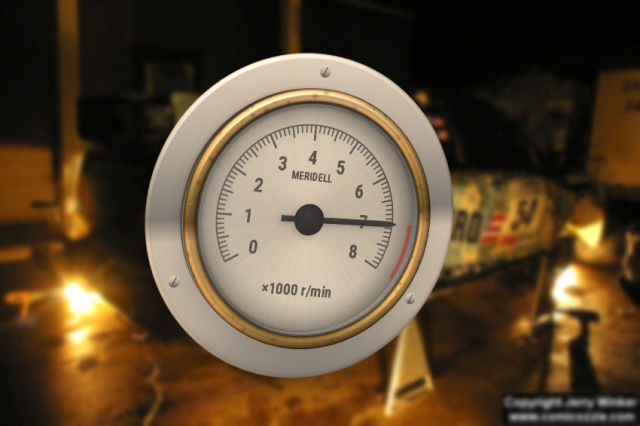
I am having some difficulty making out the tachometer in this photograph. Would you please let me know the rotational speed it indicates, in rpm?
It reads 7000 rpm
